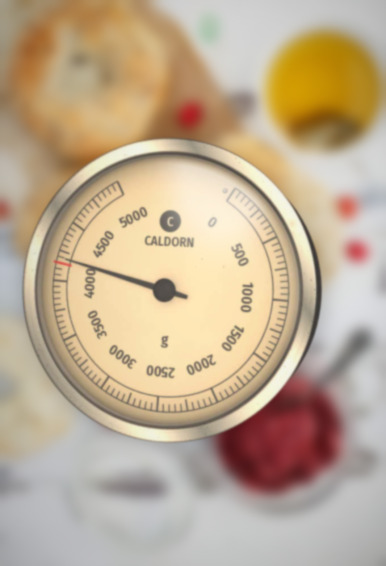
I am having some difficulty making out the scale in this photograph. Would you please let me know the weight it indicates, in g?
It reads 4200 g
